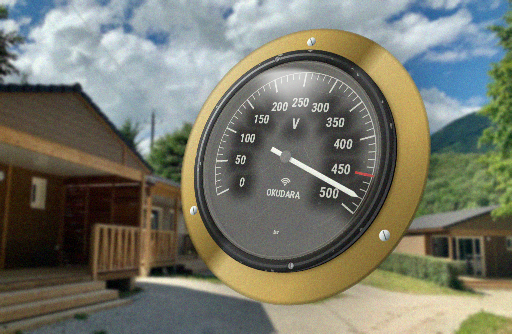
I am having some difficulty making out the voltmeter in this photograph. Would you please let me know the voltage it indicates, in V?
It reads 480 V
